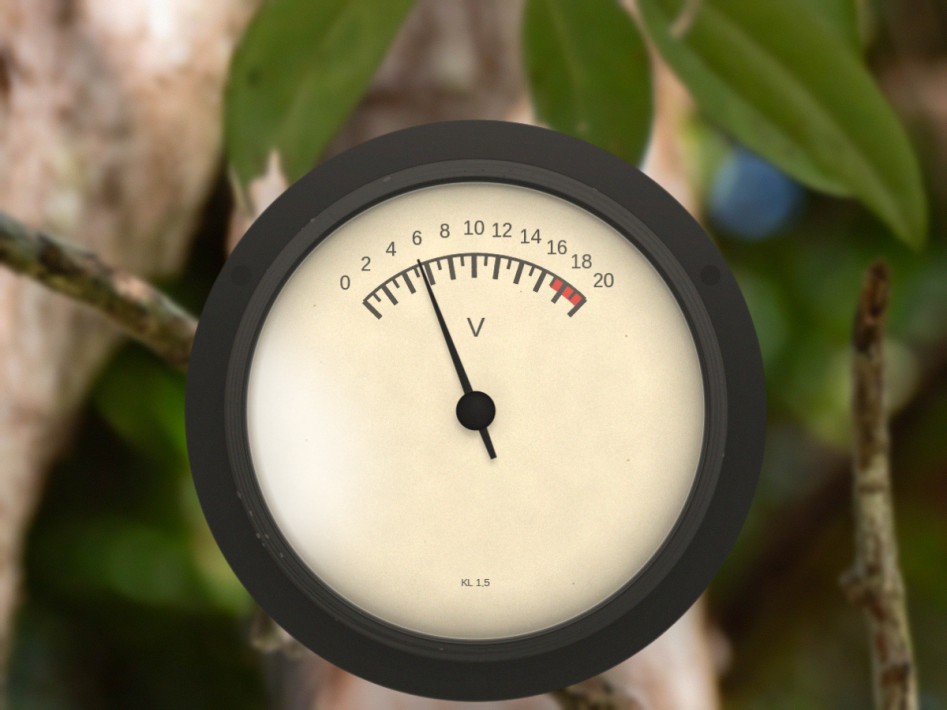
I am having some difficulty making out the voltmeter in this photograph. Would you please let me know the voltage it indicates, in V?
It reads 5.5 V
